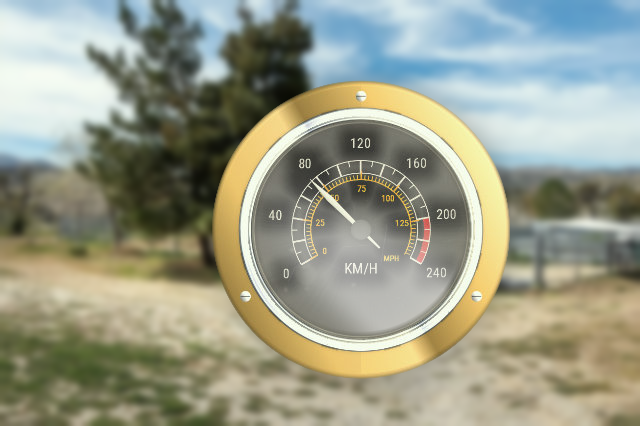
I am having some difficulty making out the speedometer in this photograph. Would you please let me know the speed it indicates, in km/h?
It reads 75 km/h
